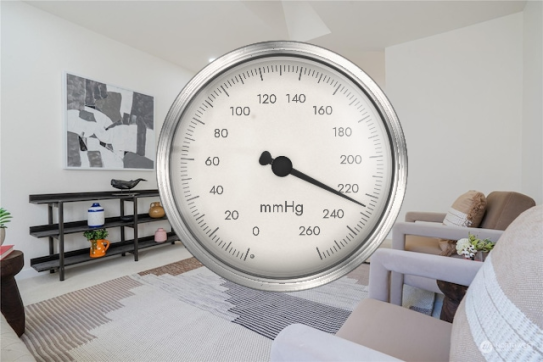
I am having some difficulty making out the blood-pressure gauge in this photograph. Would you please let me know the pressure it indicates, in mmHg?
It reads 226 mmHg
